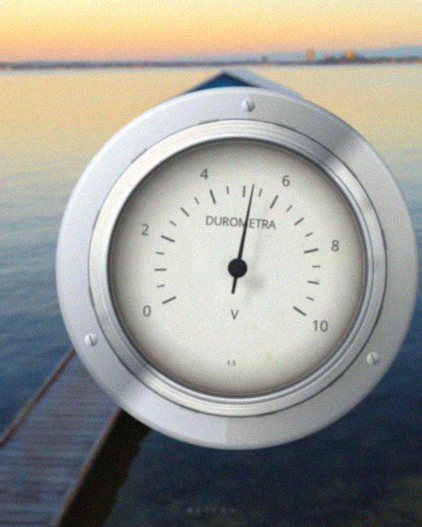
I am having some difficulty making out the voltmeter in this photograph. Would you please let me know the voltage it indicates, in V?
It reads 5.25 V
